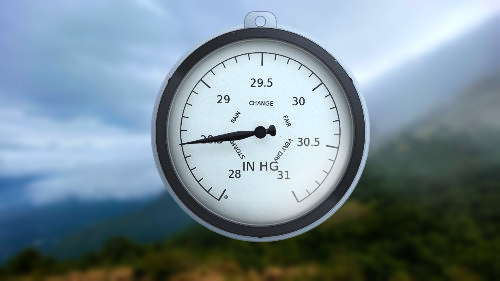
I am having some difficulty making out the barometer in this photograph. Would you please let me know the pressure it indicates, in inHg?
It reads 28.5 inHg
